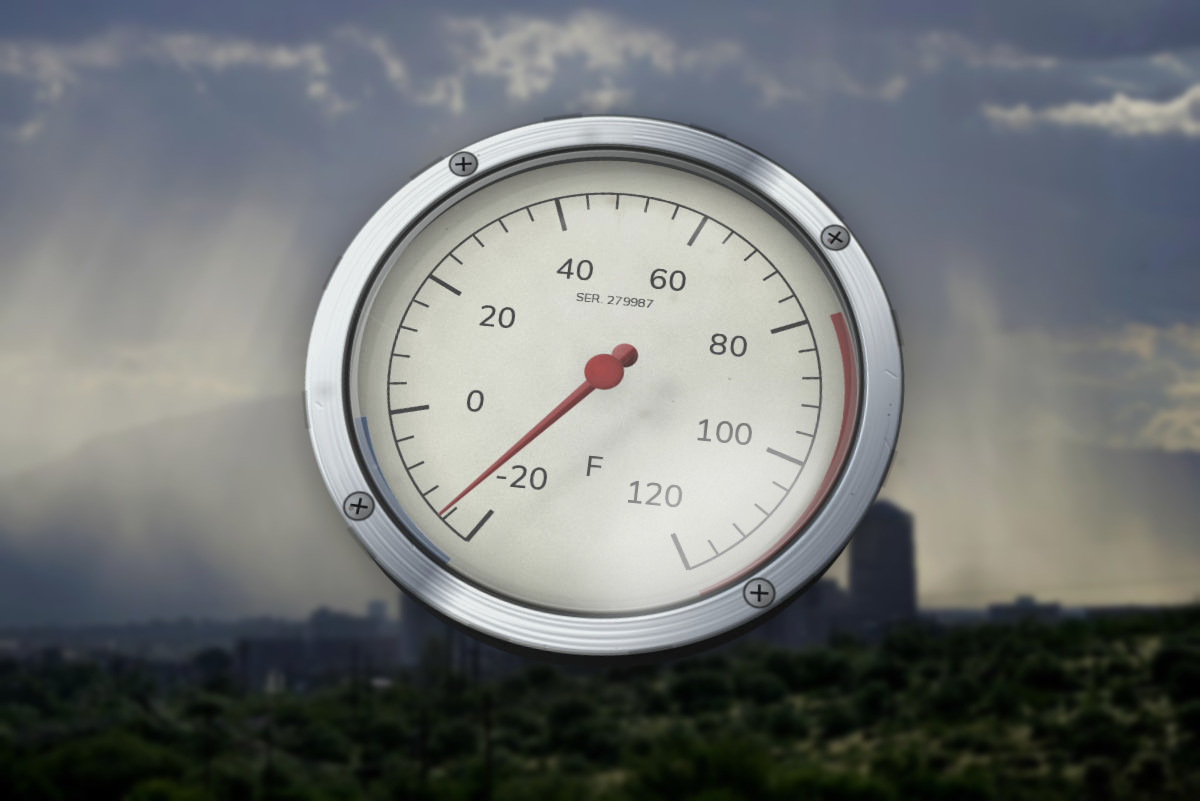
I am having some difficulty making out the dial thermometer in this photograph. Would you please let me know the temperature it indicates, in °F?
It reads -16 °F
